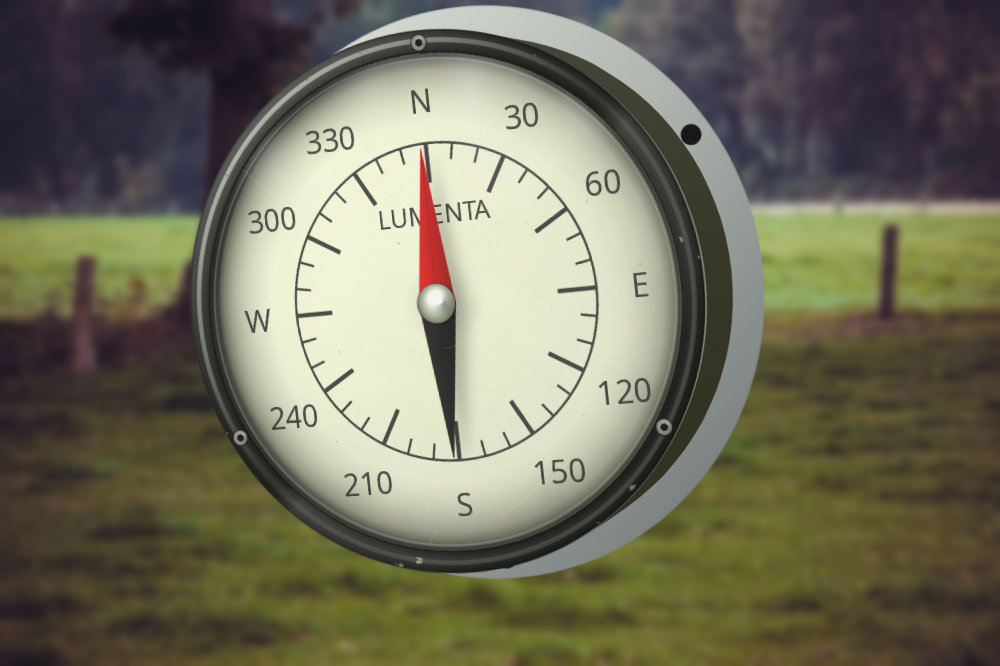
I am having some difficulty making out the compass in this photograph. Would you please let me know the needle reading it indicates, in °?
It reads 0 °
